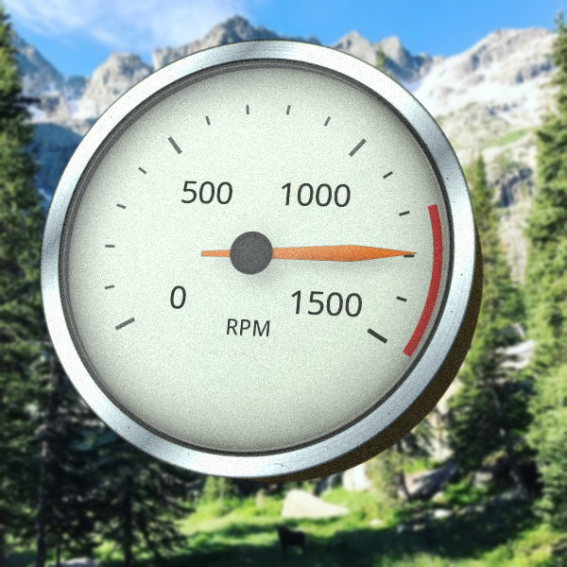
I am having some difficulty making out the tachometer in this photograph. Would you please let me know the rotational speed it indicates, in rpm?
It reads 1300 rpm
